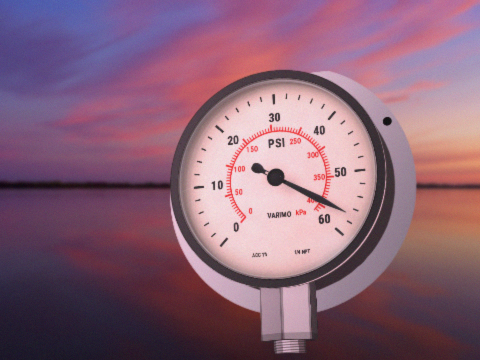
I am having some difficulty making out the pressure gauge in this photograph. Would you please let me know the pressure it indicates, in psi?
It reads 57 psi
